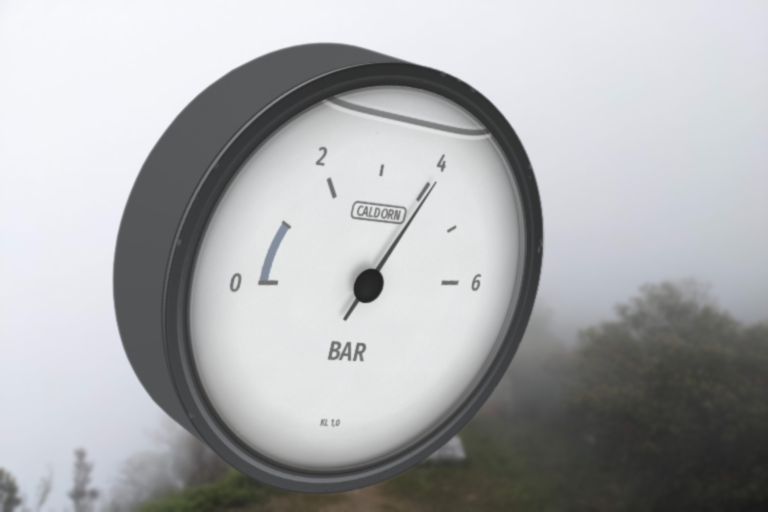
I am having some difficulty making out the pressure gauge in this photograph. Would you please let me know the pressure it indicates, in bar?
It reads 4 bar
